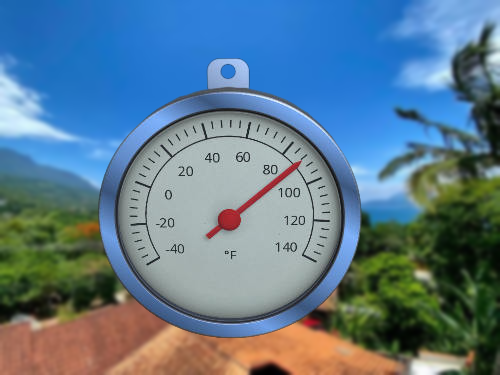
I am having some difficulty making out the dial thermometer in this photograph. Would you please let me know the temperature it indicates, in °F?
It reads 88 °F
